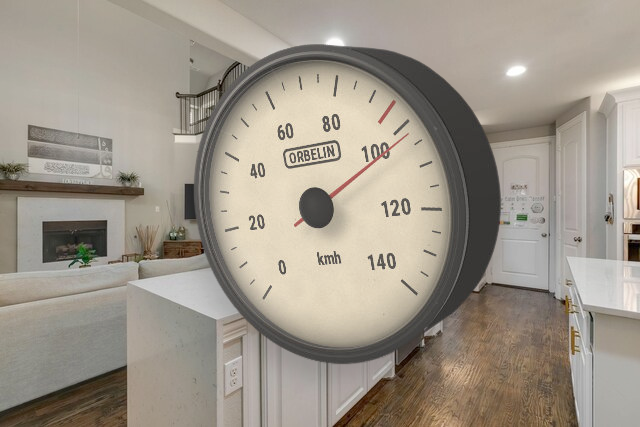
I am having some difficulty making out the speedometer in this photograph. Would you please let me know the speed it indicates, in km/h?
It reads 102.5 km/h
